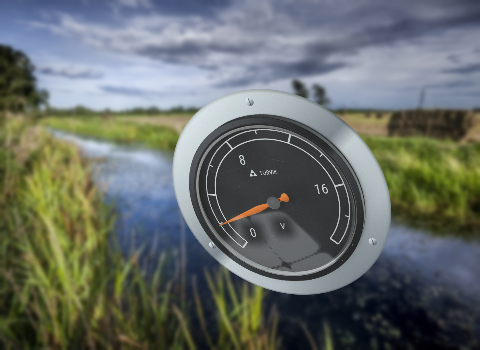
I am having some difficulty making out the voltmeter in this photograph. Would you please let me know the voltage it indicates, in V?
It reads 2 V
